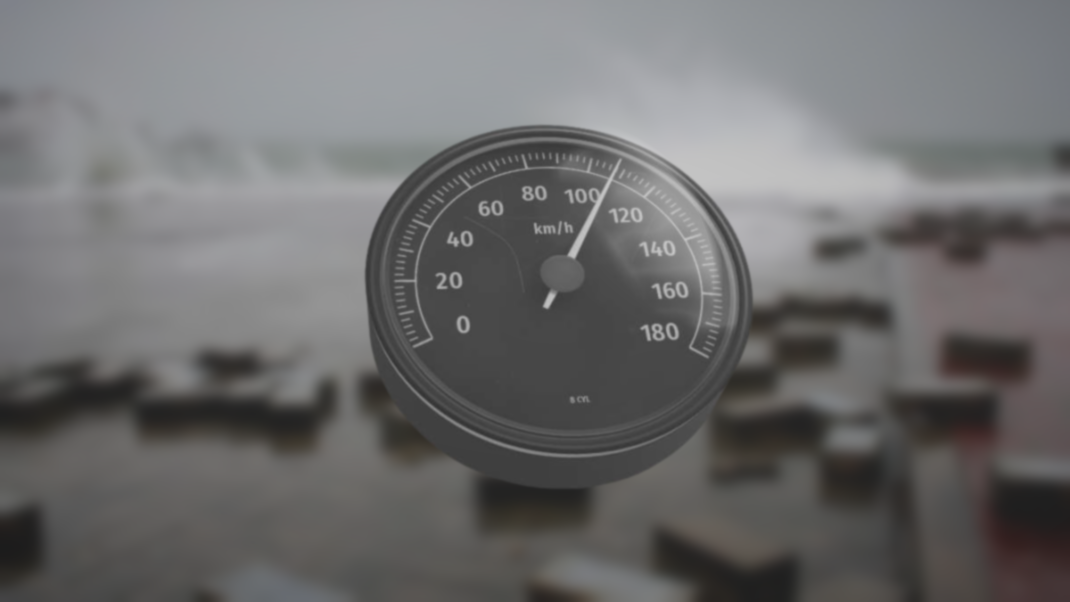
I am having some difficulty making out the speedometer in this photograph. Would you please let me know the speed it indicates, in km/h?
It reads 108 km/h
